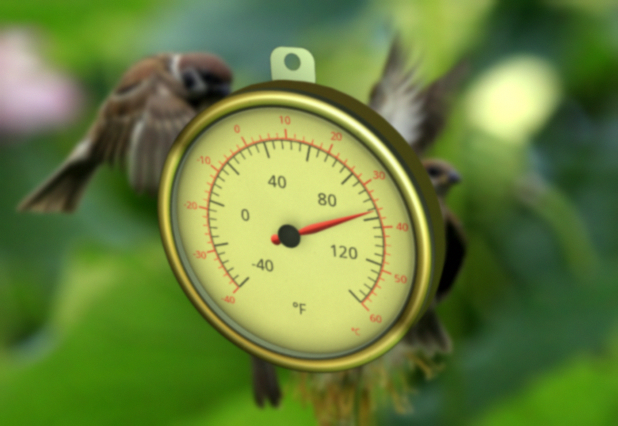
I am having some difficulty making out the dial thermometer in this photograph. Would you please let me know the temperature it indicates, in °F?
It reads 96 °F
